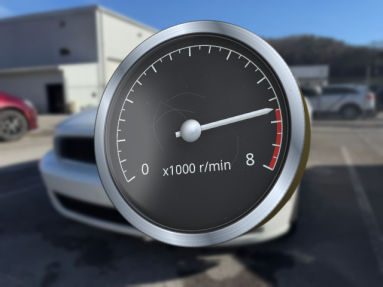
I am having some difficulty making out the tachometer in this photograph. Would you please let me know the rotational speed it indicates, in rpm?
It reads 6750 rpm
